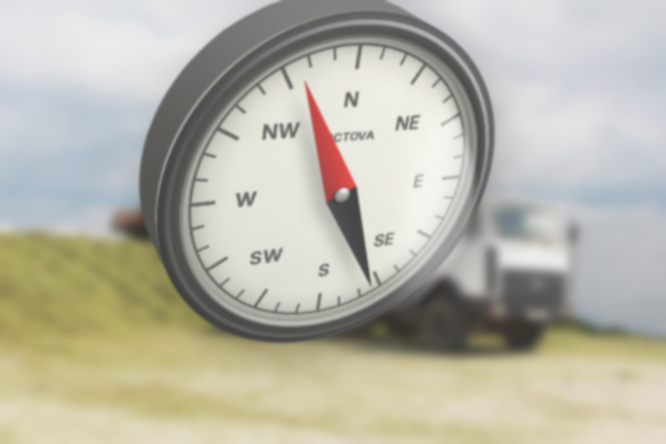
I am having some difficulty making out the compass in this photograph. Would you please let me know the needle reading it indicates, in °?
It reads 335 °
